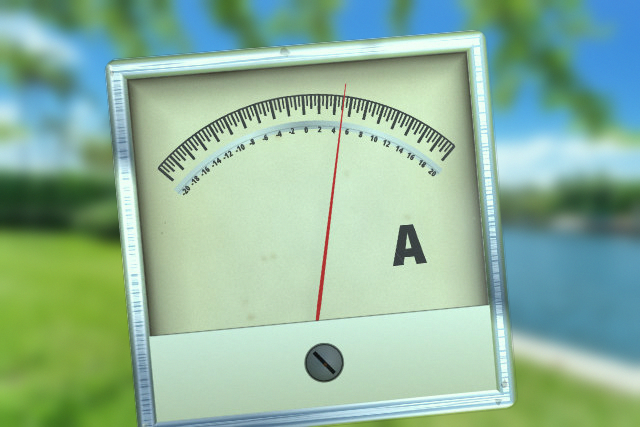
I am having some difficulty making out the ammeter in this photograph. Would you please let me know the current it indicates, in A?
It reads 5 A
